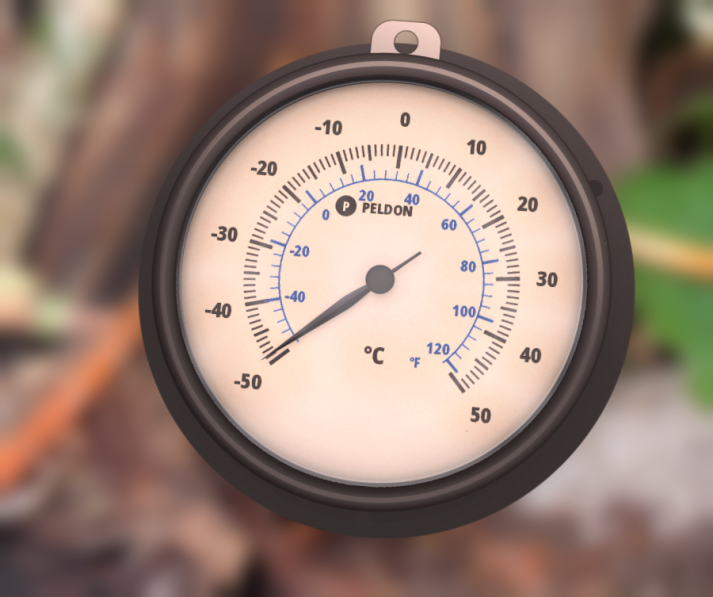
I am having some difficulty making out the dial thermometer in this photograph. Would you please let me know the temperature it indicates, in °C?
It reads -49 °C
